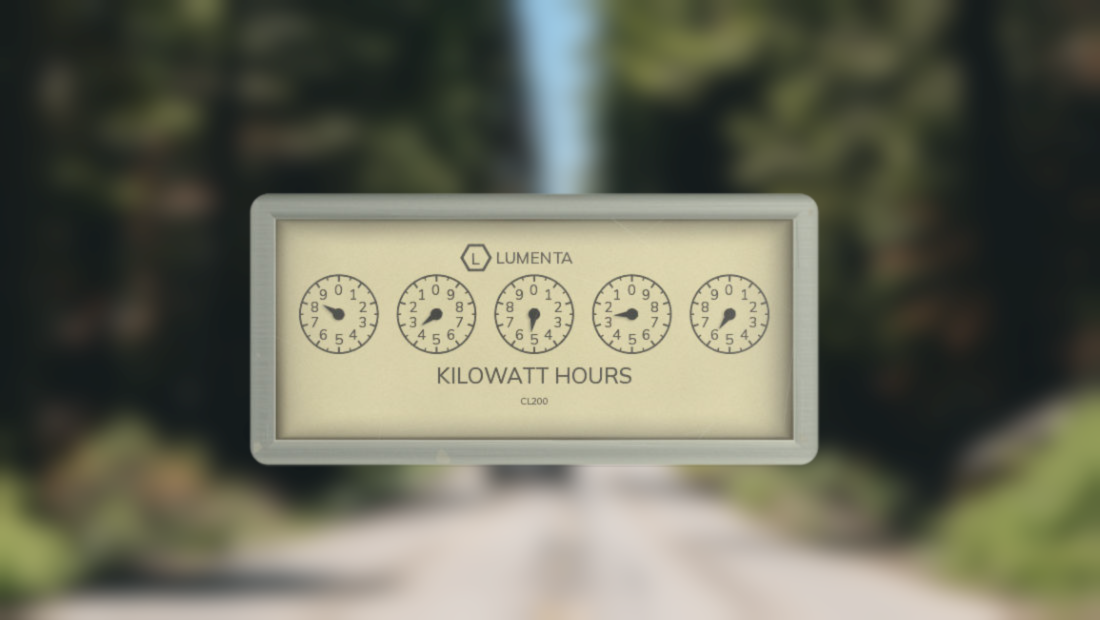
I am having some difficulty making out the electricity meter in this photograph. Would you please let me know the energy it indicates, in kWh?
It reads 83526 kWh
